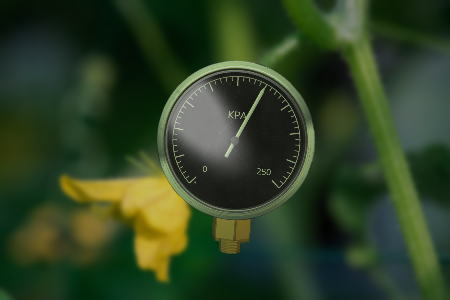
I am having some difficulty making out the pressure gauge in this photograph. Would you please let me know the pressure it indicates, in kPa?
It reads 150 kPa
